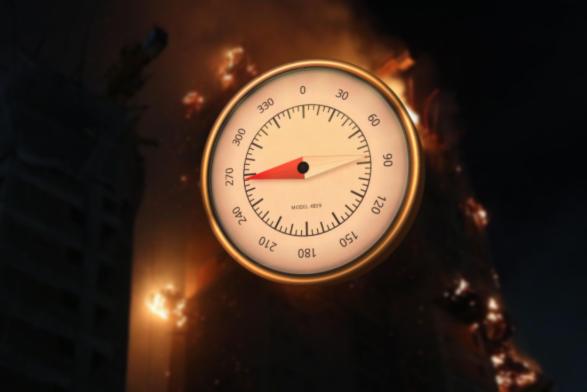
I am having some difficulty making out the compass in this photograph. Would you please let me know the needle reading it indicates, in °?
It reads 265 °
